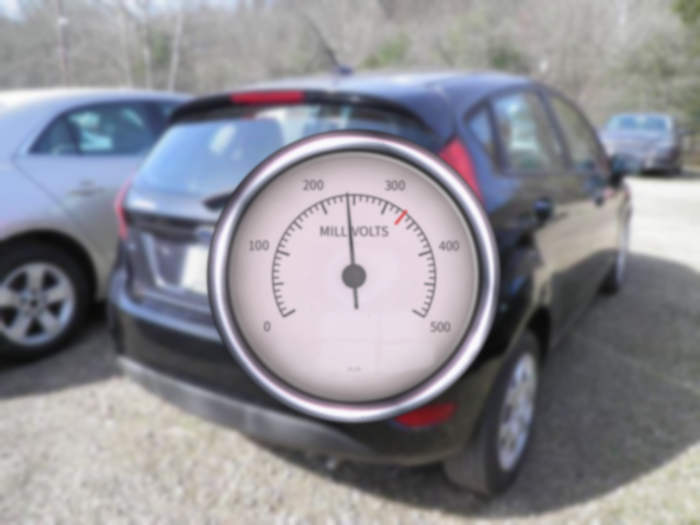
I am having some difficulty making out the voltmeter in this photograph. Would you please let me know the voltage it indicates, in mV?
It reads 240 mV
